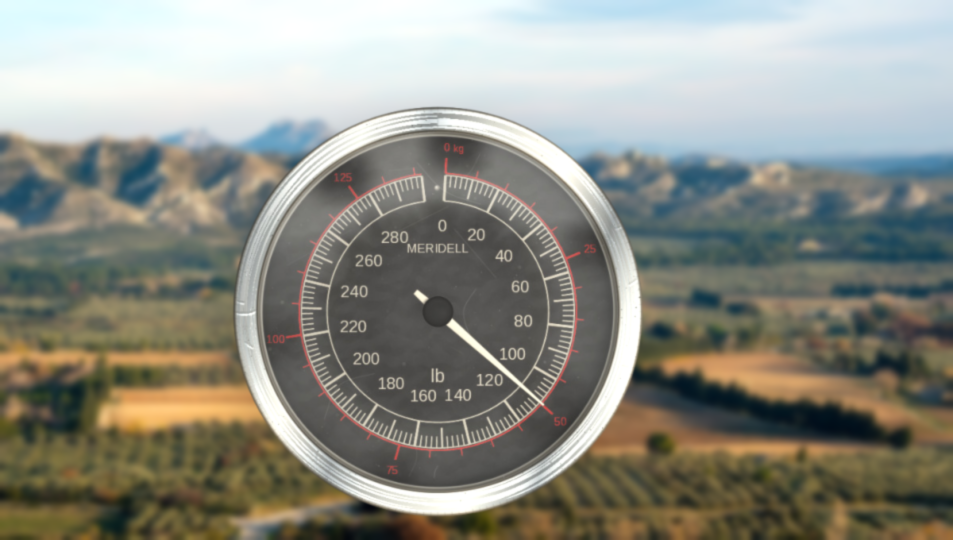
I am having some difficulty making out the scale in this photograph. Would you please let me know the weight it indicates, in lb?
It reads 110 lb
